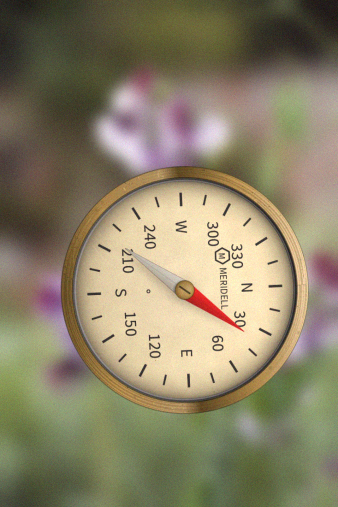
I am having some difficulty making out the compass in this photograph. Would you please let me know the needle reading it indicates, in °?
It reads 37.5 °
